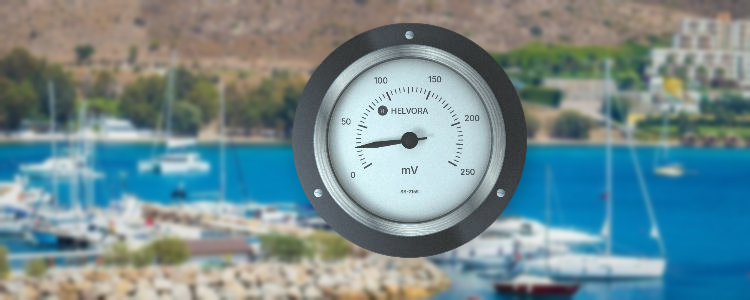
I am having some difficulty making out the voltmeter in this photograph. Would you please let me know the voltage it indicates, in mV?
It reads 25 mV
